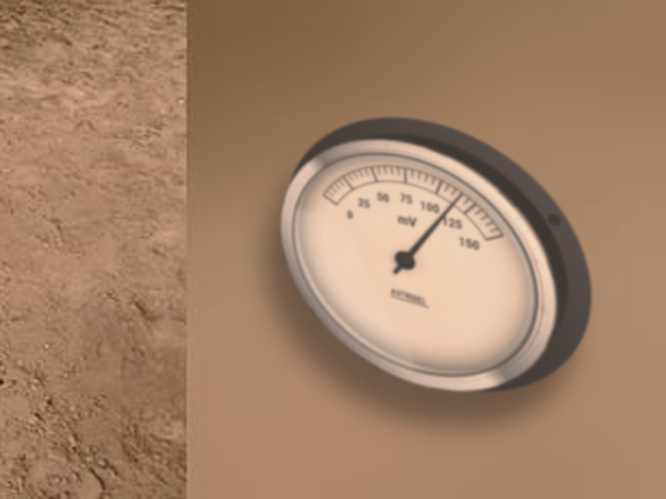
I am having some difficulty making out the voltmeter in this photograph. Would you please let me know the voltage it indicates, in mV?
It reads 115 mV
